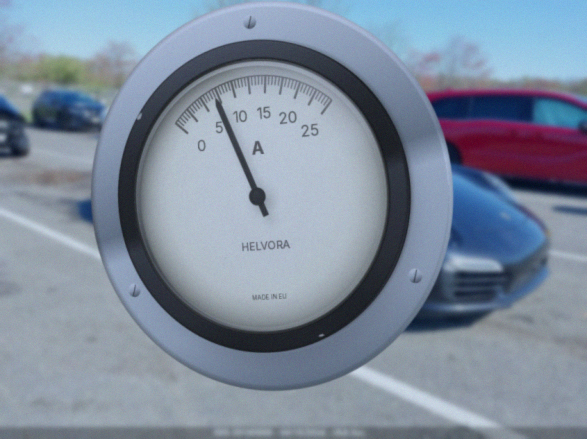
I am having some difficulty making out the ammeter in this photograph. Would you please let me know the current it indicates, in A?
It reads 7.5 A
